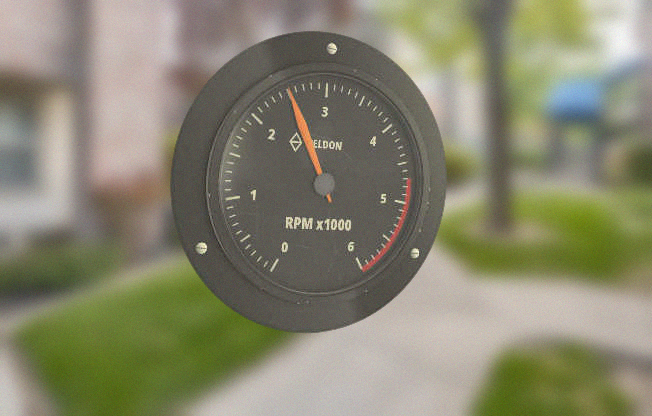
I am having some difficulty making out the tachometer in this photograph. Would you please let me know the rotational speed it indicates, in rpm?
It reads 2500 rpm
